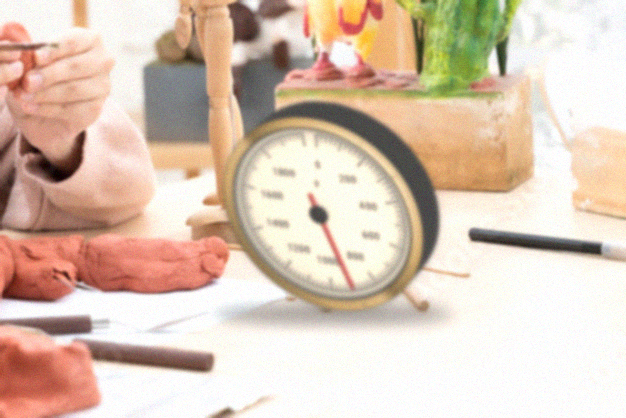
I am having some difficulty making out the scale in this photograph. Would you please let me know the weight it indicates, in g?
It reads 900 g
